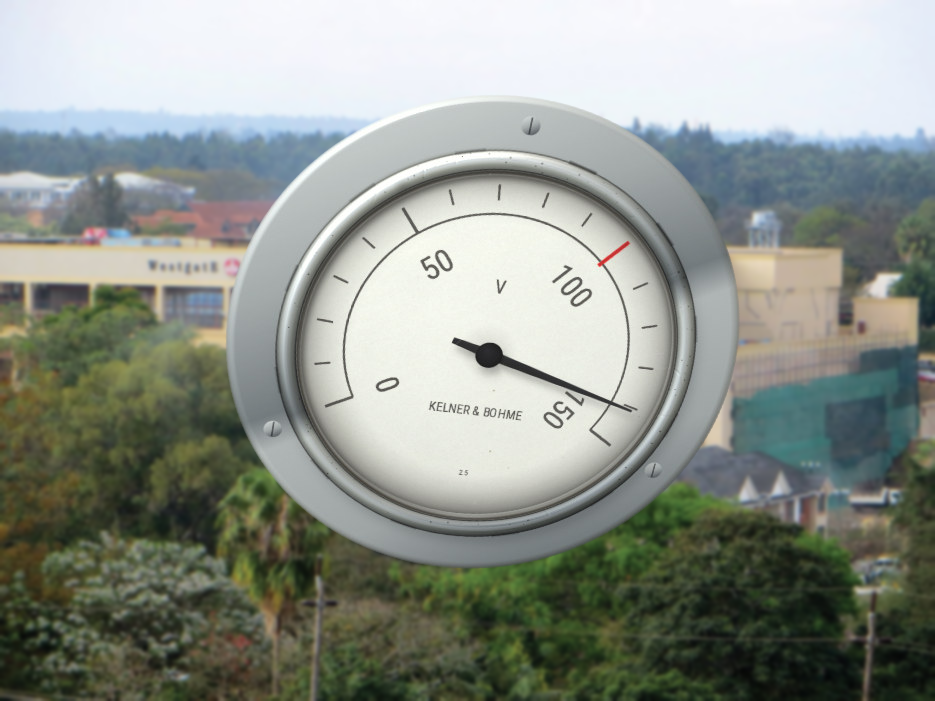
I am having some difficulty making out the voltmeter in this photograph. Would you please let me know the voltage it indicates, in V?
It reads 140 V
